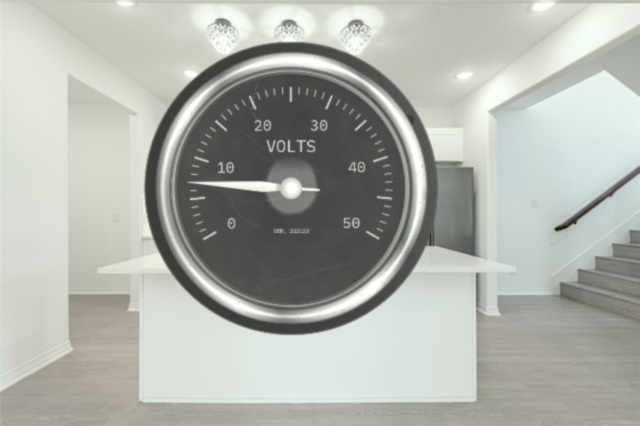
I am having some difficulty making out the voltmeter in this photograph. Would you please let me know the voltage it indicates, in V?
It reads 7 V
